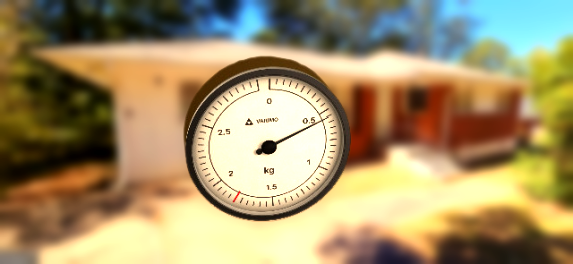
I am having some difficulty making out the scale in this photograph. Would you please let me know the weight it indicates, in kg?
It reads 0.55 kg
